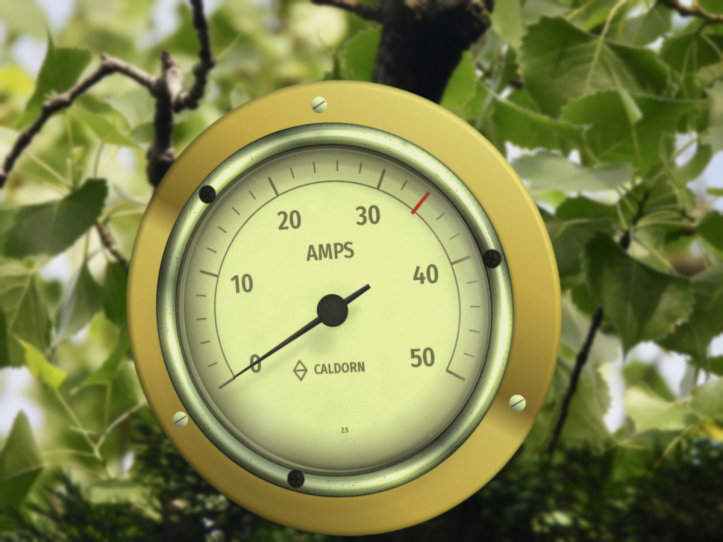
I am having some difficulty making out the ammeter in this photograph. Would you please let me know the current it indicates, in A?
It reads 0 A
